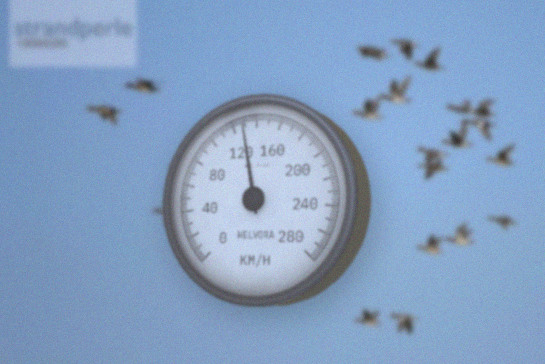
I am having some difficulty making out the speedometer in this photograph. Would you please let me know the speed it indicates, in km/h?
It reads 130 km/h
